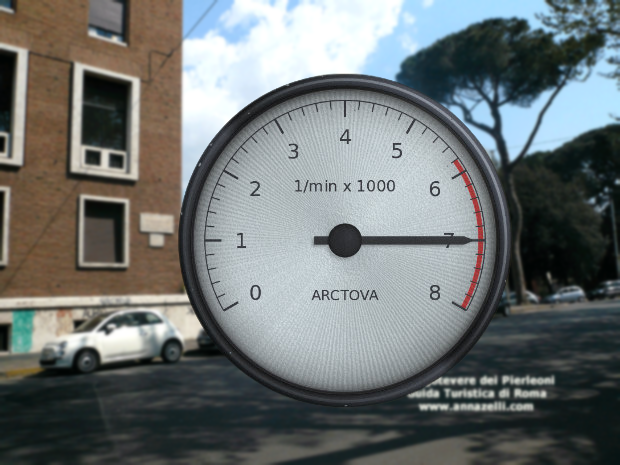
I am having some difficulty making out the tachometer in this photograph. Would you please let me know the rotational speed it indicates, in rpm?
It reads 7000 rpm
